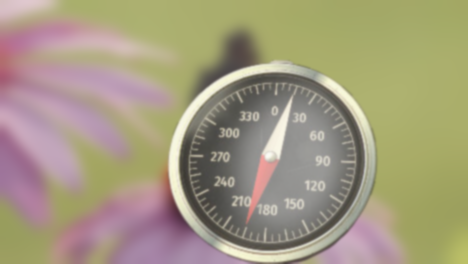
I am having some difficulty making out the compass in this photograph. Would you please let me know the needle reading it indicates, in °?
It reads 195 °
